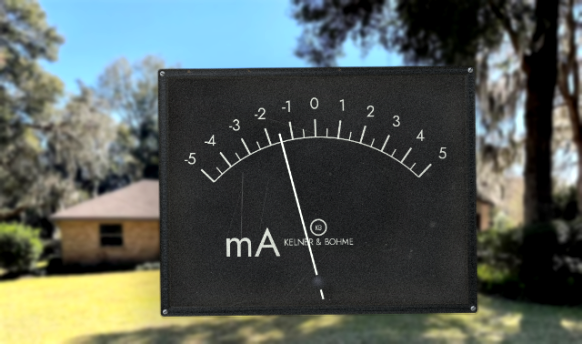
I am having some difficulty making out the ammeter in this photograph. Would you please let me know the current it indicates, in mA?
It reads -1.5 mA
